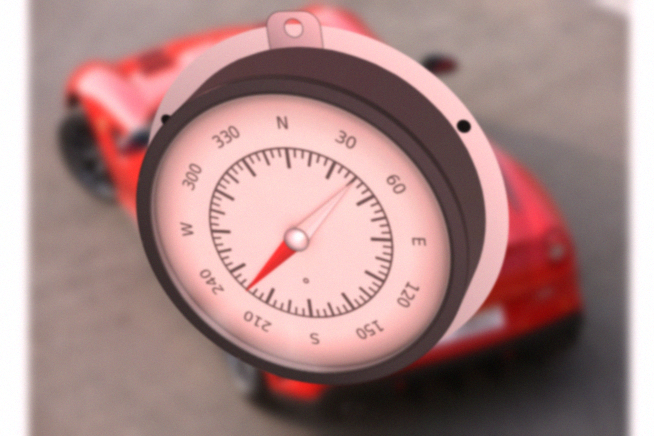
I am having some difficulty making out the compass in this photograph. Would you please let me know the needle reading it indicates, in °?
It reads 225 °
